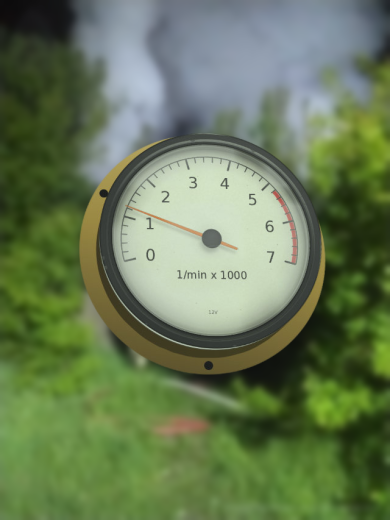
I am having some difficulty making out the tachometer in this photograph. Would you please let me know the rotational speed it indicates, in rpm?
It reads 1200 rpm
